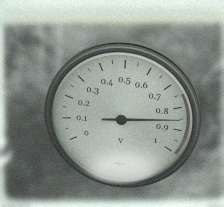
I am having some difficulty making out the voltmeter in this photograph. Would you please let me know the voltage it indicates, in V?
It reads 0.85 V
